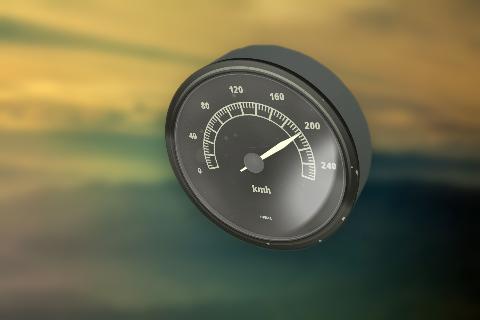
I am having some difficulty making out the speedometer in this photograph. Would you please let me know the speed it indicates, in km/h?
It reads 200 km/h
